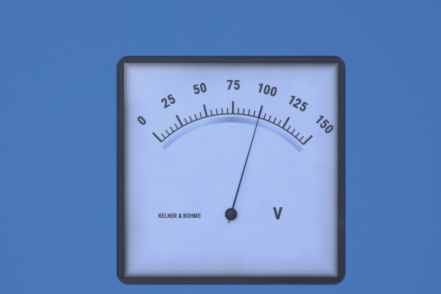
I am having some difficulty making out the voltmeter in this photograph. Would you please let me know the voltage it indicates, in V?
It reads 100 V
